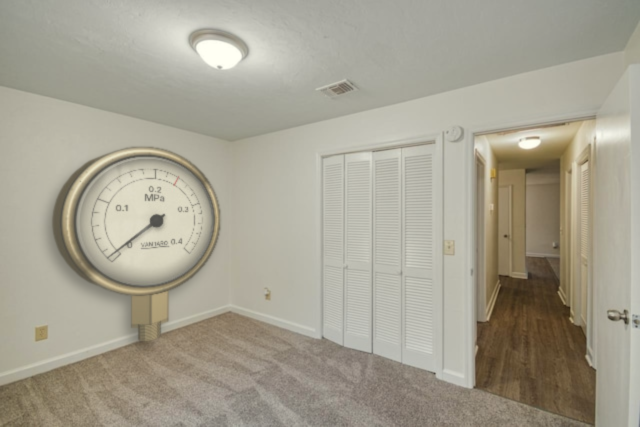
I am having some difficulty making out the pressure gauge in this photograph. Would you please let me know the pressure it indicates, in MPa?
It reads 0.01 MPa
